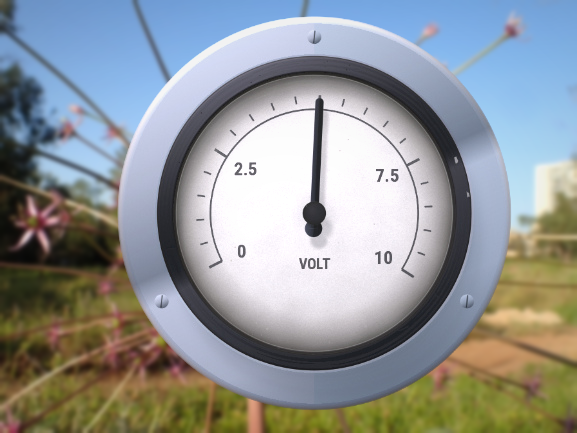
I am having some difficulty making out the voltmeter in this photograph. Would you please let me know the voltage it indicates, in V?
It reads 5 V
